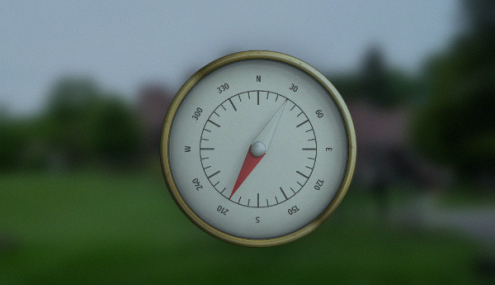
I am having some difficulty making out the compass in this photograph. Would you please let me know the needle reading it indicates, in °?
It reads 210 °
